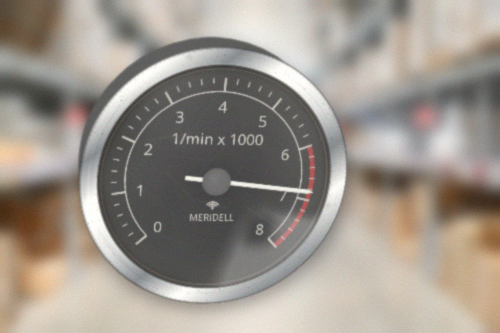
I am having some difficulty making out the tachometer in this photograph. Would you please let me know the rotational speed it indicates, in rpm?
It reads 6800 rpm
